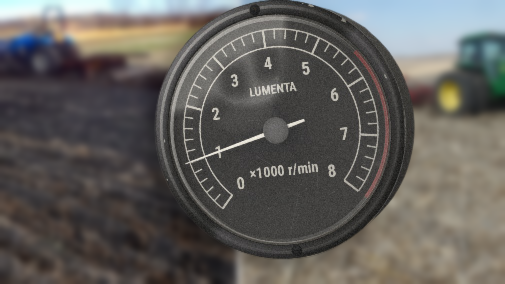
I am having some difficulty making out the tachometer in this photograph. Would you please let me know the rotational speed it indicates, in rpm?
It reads 1000 rpm
